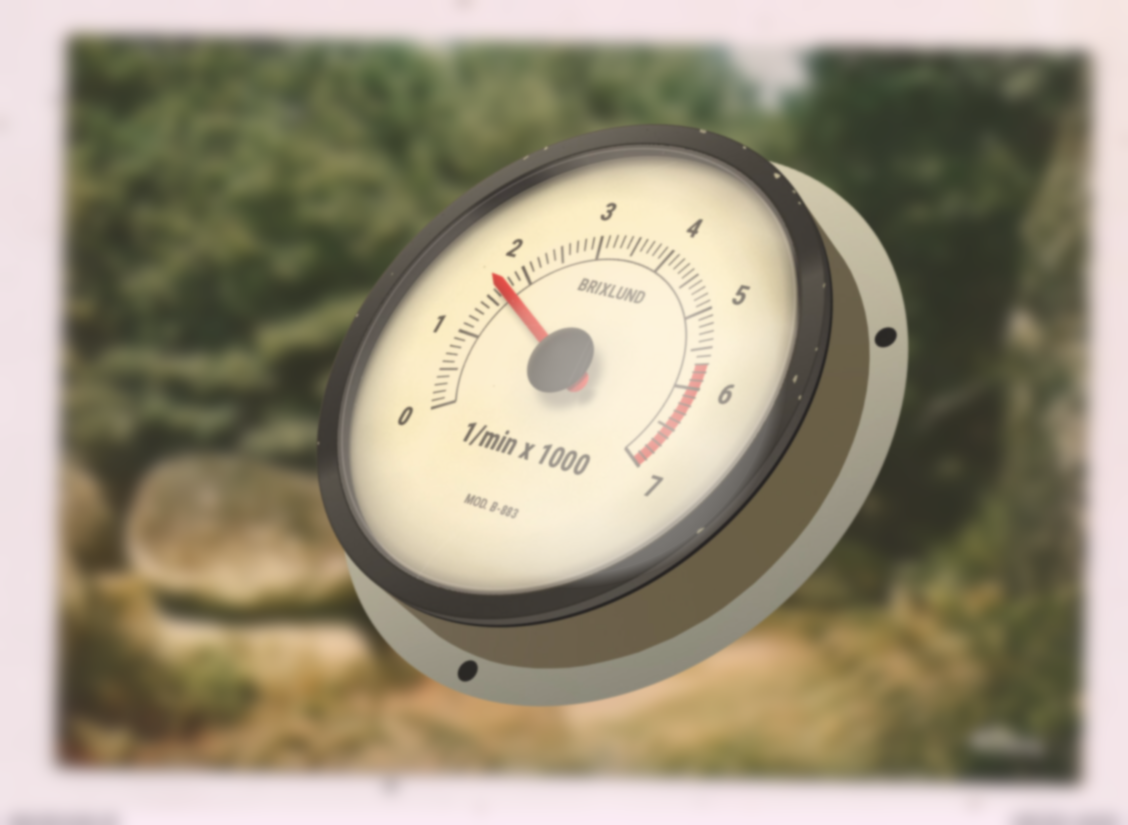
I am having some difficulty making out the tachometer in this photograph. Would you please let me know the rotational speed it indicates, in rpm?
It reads 1700 rpm
